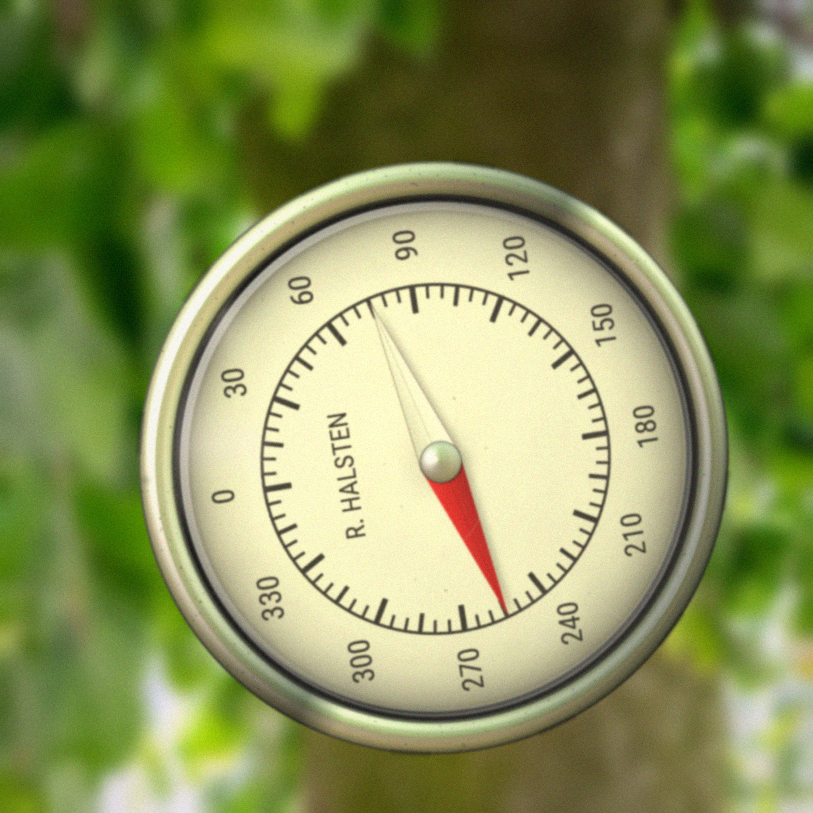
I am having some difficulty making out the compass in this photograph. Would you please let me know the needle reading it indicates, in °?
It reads 255 °
